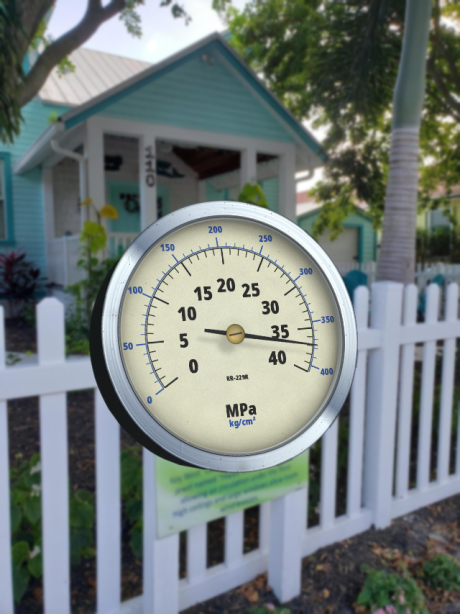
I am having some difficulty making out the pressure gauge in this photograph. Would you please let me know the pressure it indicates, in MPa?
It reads 37 MPa
